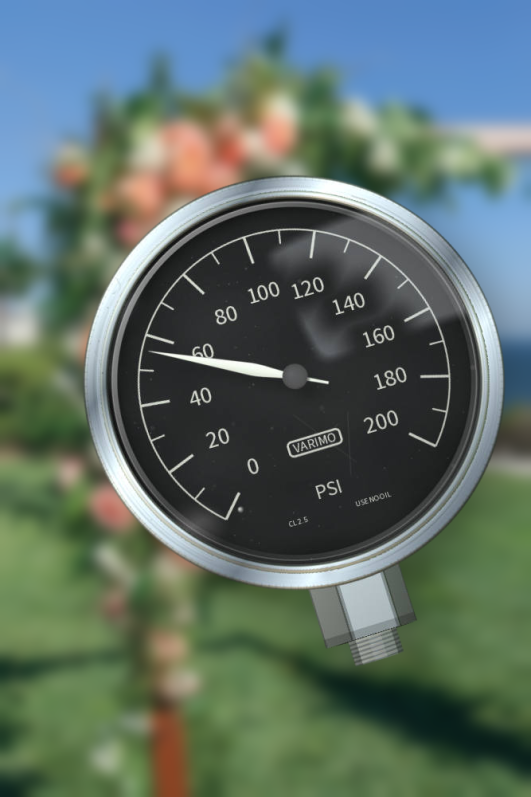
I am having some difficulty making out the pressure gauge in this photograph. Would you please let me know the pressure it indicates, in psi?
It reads 55 psi
